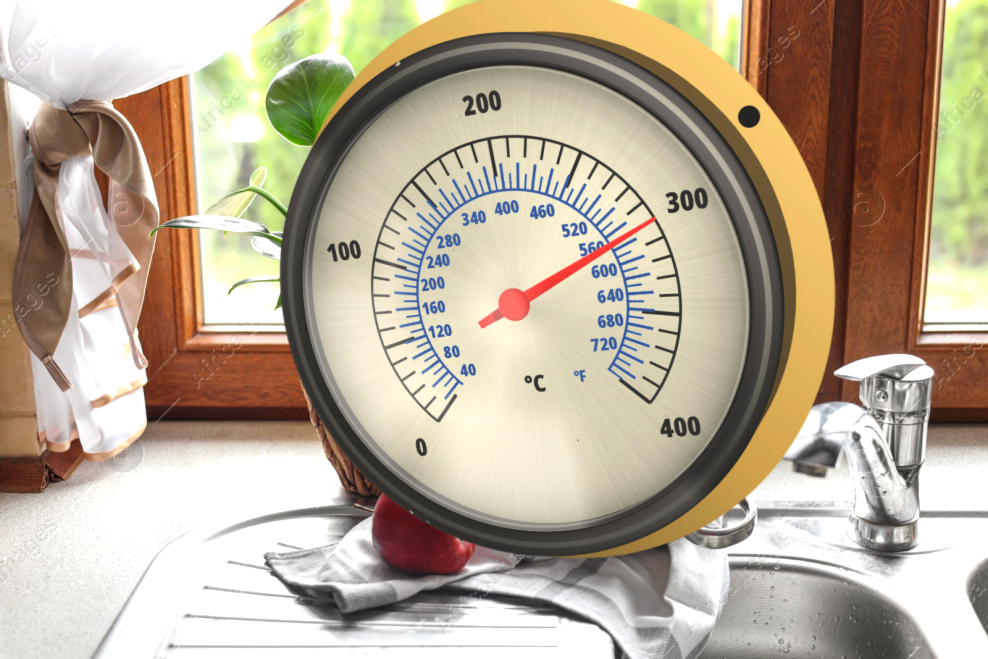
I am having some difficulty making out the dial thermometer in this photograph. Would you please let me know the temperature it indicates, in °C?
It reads 300 °C
